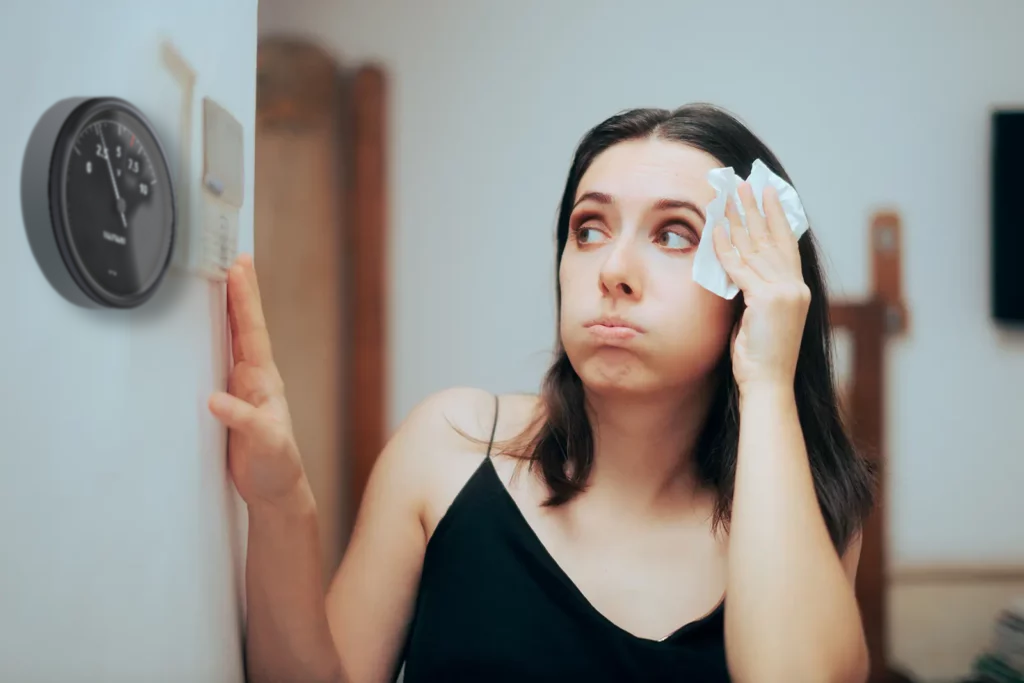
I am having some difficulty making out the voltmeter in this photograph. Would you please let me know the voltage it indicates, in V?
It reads 2.5 V
